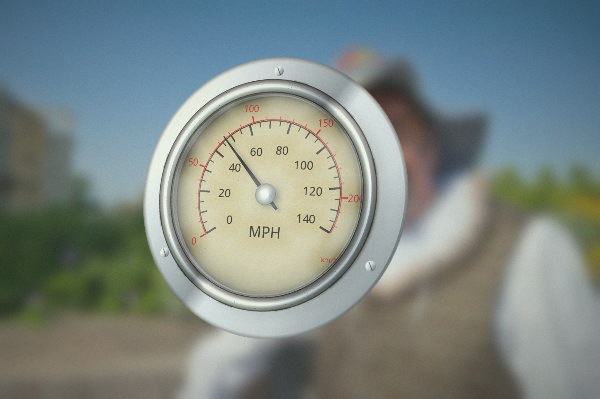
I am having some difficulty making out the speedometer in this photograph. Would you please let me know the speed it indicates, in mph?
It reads 47.5 mph
